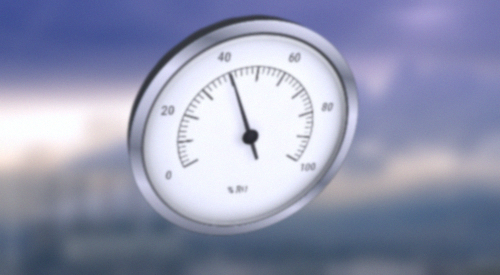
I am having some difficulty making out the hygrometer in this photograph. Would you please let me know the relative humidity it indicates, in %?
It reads 40 %
